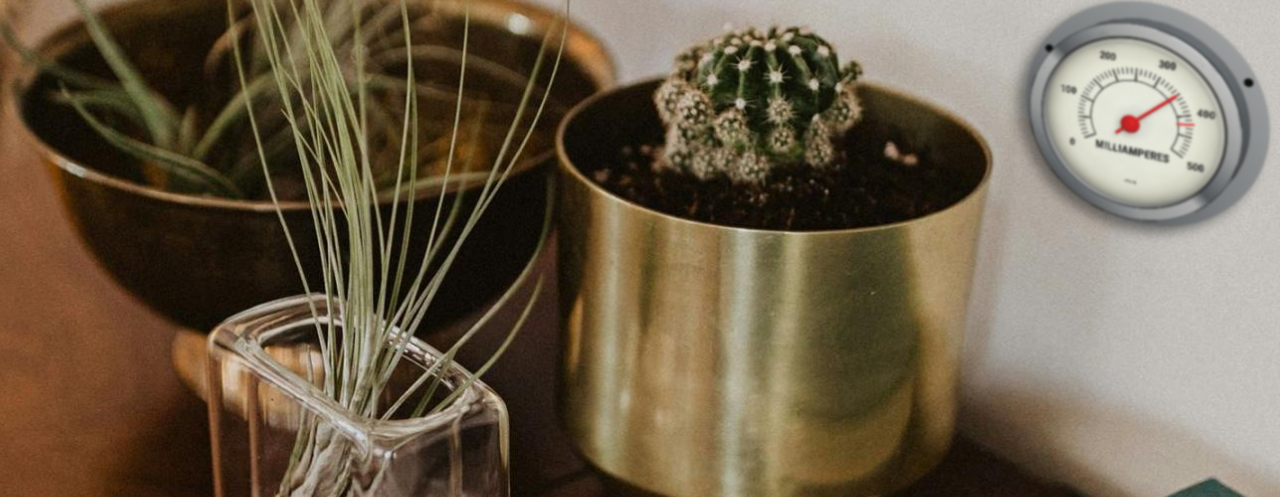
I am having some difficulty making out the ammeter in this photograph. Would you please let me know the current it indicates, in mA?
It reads 350 mA
